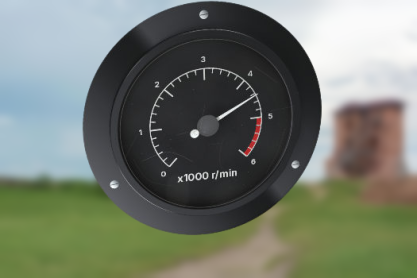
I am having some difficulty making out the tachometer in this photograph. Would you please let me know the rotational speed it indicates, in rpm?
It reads 4400 rpm
